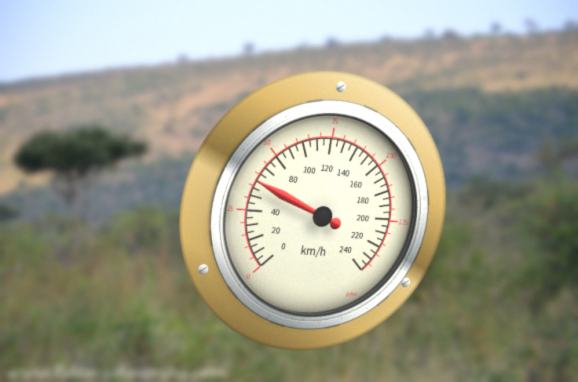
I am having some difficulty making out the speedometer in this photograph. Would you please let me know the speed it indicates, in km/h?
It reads 60 km/h
